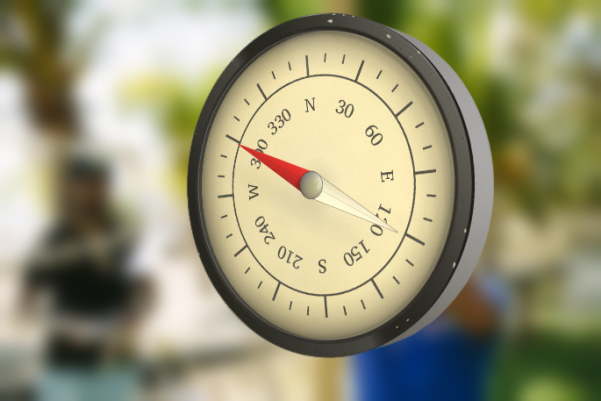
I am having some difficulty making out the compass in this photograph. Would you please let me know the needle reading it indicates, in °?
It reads 300 °
